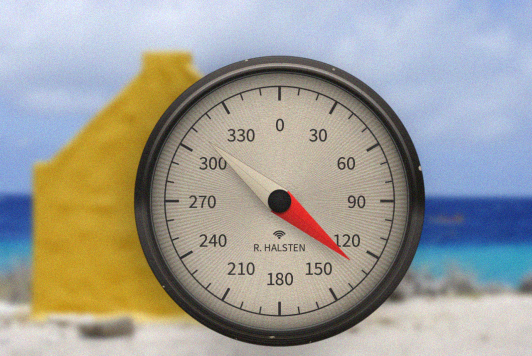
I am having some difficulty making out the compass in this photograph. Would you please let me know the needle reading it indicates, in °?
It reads 130 °
